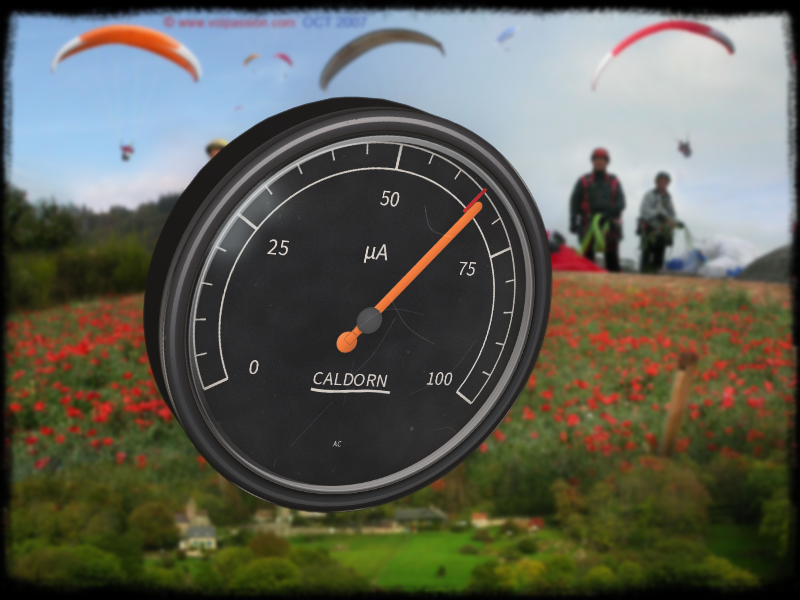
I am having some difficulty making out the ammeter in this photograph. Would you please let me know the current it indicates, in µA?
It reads 65 µA
